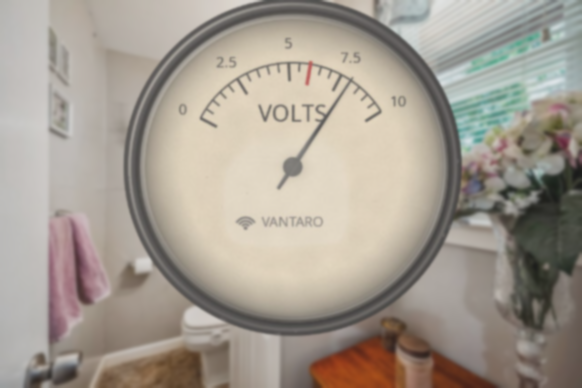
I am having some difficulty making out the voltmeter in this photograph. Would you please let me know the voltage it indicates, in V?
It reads 8 V
